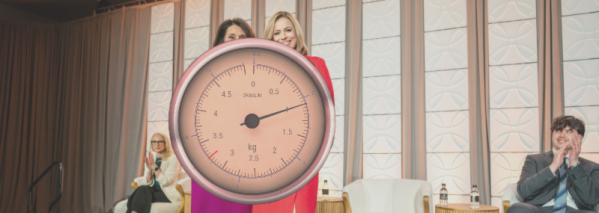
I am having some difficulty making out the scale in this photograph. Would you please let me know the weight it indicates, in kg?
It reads 1 kg
